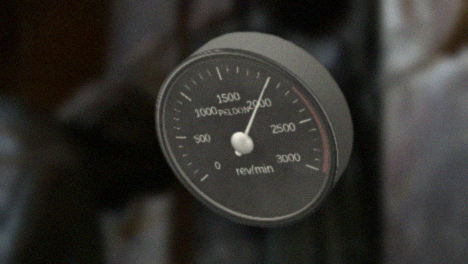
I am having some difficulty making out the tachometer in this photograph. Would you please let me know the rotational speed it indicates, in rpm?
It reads 2000 rpm
